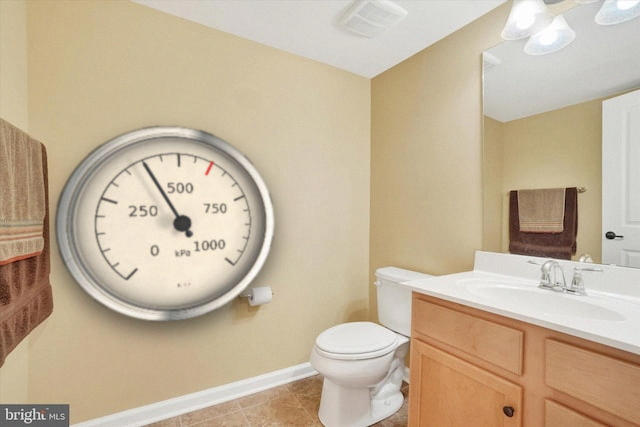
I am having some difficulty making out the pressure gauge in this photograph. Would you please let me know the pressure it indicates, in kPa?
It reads 400 kPa
